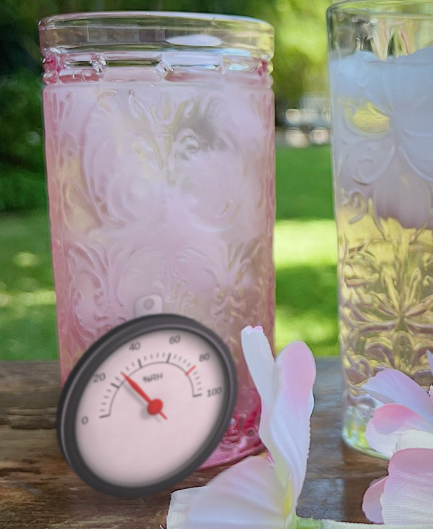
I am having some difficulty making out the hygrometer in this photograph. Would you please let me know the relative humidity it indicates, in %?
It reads 28 %
